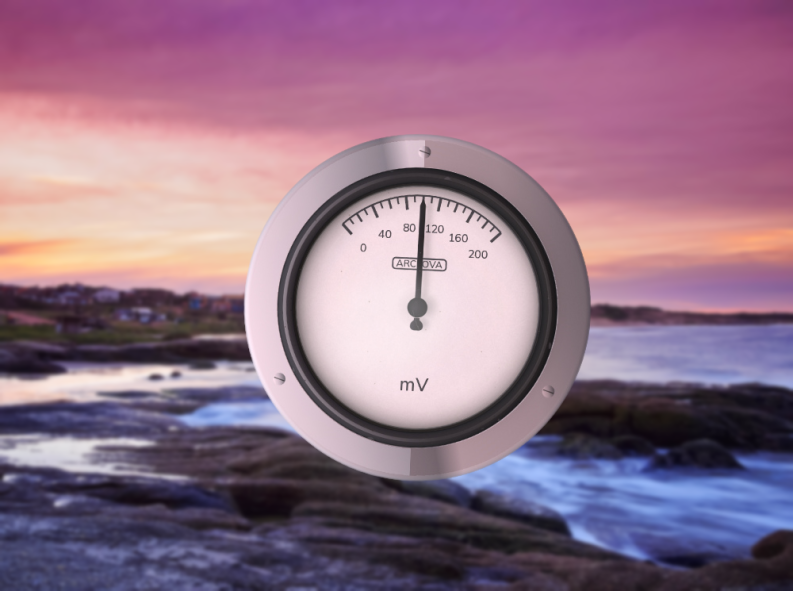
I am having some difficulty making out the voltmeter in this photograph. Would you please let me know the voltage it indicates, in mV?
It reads 100 mV
